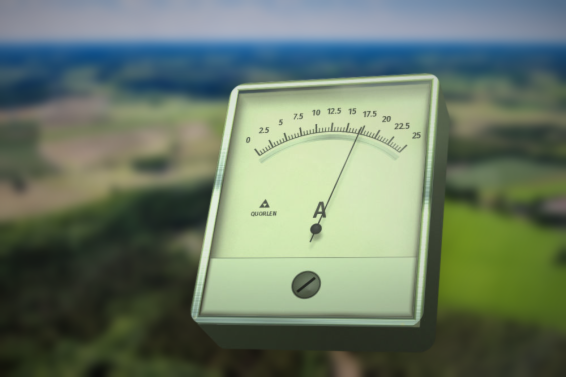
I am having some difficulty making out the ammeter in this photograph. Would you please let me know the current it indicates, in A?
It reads 17.5 A
